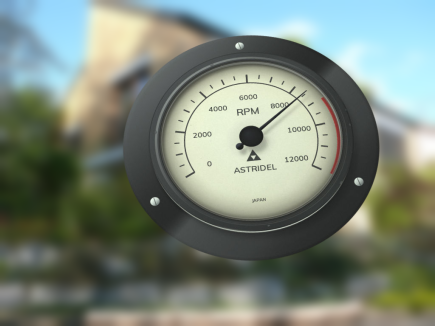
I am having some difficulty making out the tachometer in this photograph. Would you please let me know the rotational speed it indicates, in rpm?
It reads 8500 rpm
